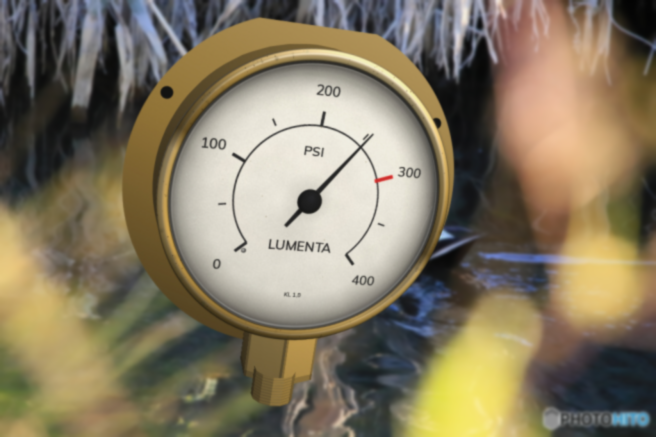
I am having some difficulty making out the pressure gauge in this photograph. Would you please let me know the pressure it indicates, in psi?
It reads 250 psi
